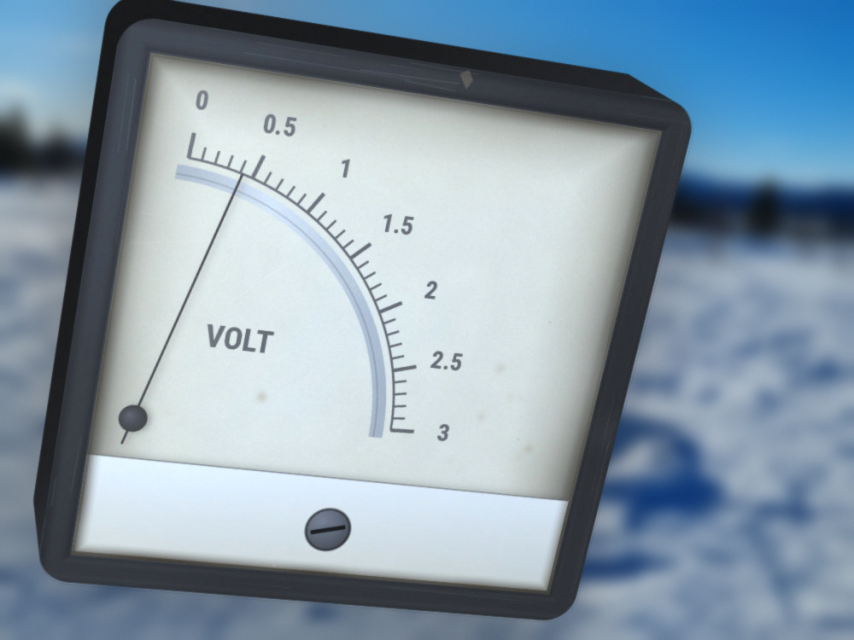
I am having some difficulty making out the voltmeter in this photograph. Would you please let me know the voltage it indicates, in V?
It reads 0.4 V
